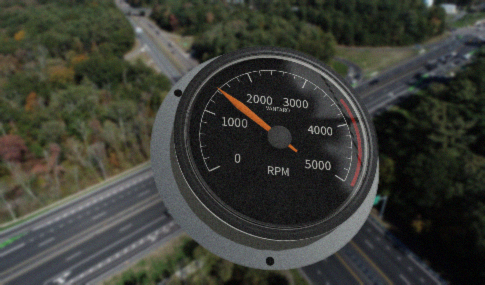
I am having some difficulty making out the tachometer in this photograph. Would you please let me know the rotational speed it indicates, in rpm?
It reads 1400 rpm
